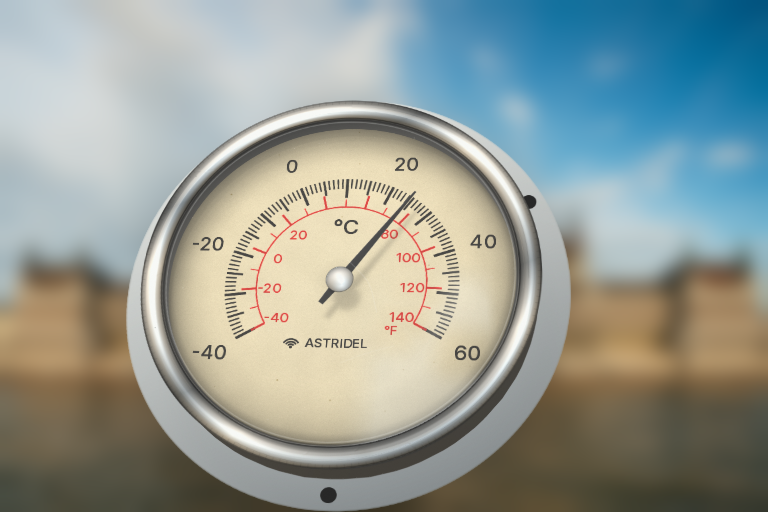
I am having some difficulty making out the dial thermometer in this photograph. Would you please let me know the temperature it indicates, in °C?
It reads 25 °C
